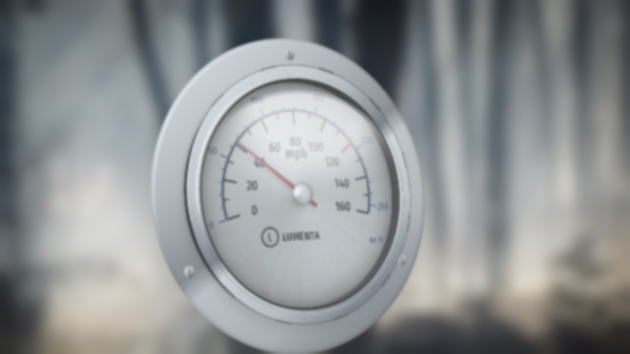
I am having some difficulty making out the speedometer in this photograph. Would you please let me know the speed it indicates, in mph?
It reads 40 mph
